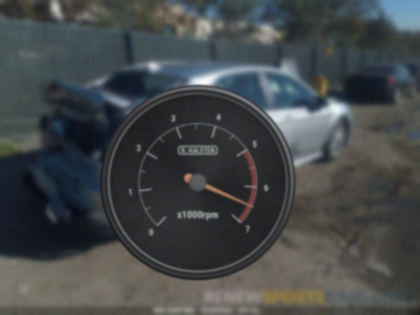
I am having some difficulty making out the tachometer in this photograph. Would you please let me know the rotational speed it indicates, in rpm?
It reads 6500 rpm
